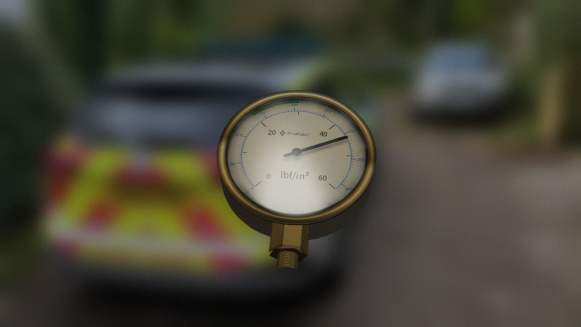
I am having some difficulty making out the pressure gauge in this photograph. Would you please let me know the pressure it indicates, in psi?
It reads 45 psi
